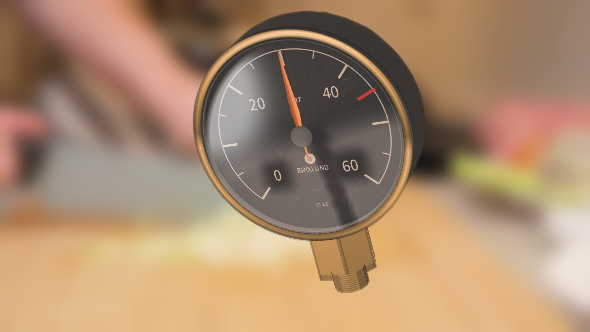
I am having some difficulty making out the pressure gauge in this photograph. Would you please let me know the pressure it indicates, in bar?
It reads 30 bar
